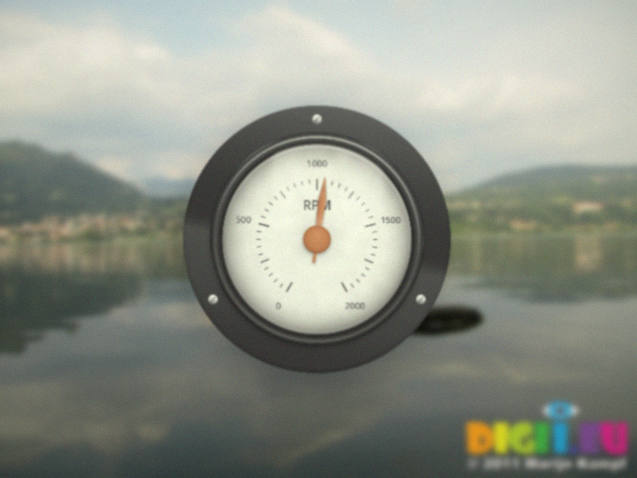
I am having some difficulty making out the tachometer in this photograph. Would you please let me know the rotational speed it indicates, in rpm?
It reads 1050 rpm
